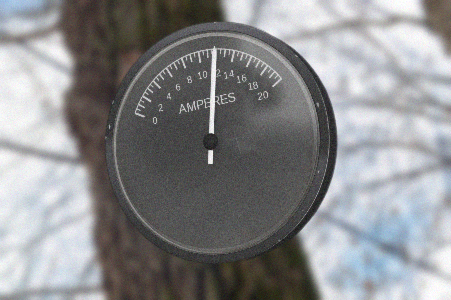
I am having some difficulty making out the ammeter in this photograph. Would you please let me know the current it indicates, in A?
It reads 12 A
